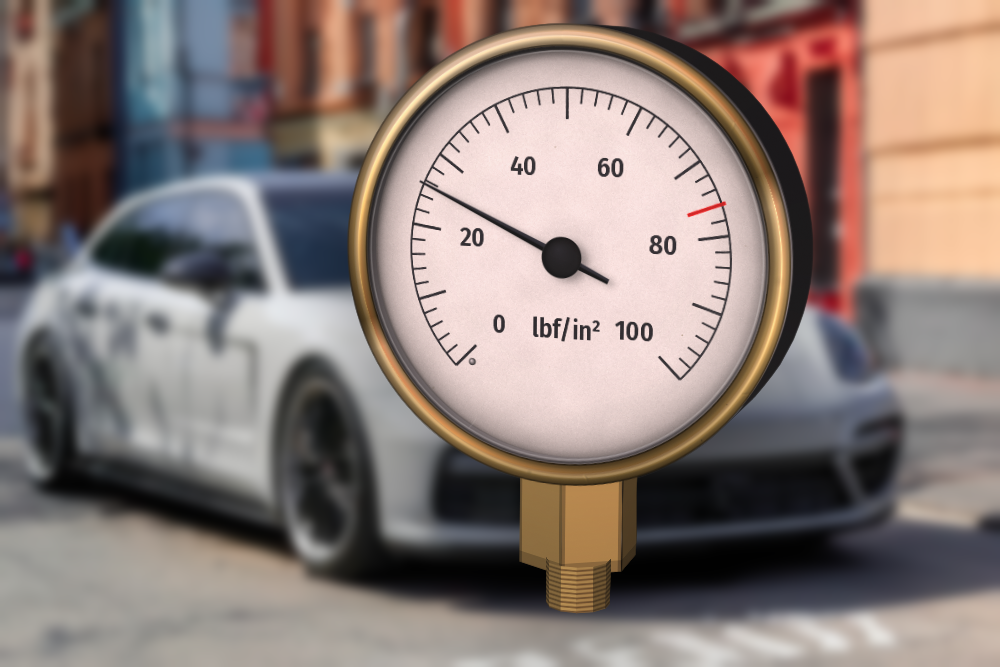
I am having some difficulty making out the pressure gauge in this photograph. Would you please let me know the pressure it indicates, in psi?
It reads 26 psi
